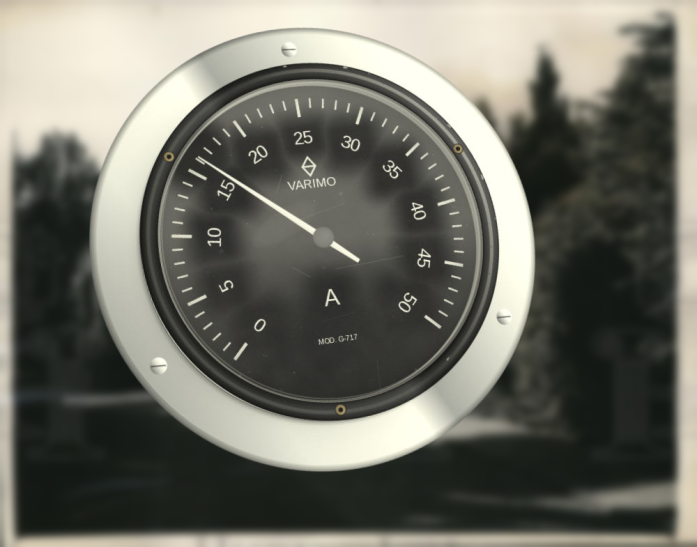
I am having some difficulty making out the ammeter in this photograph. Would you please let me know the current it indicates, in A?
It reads 16 A
